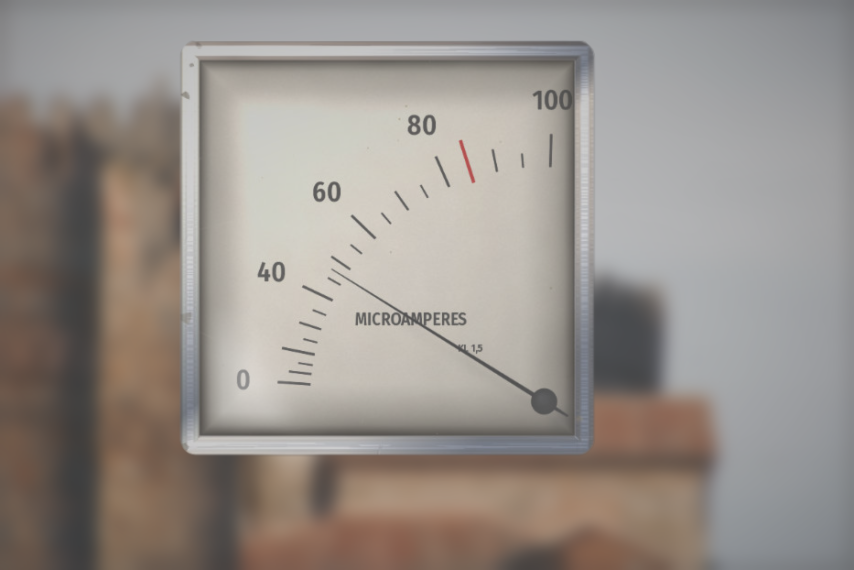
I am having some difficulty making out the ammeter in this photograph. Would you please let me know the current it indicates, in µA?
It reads 47.5 µA
